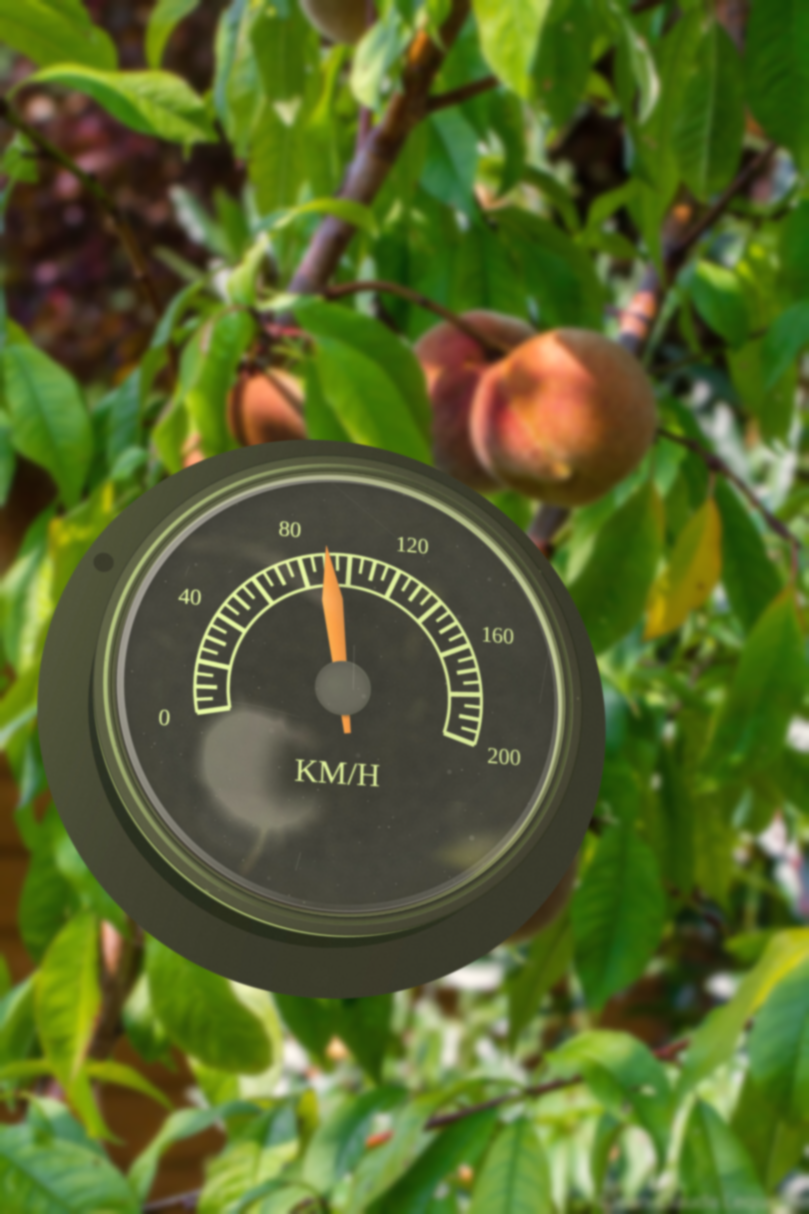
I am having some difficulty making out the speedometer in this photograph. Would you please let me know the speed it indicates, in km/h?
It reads 90 km/h
